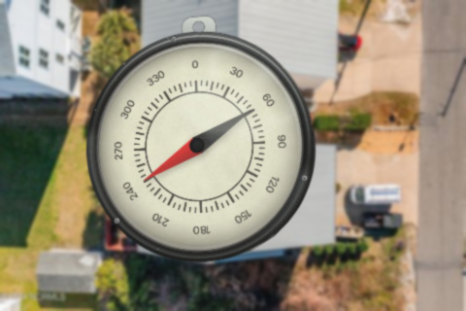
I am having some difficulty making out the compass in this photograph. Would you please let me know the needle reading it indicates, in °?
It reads 240 °
